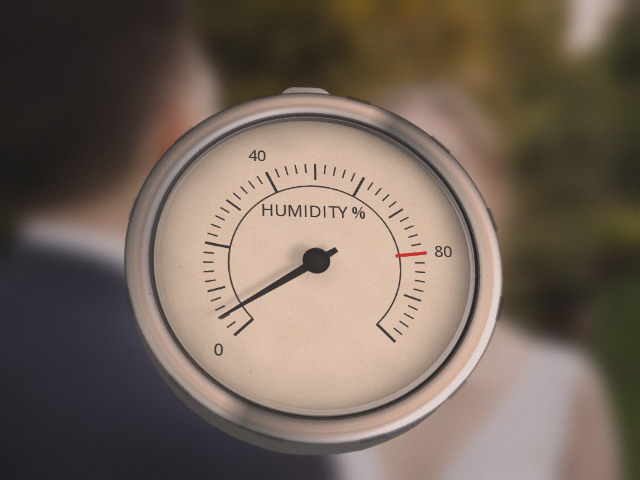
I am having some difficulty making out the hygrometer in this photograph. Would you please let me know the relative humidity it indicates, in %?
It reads 4 %
